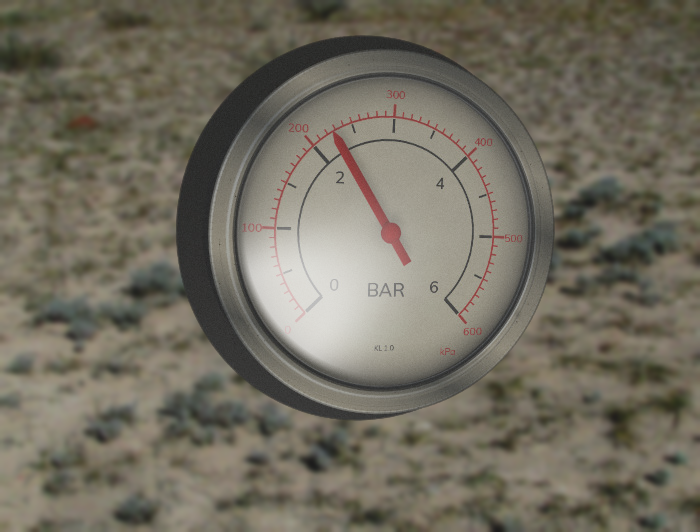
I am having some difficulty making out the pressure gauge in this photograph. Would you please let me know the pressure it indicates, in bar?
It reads 2.25 bar
